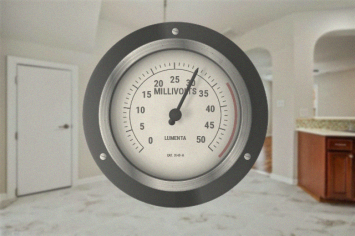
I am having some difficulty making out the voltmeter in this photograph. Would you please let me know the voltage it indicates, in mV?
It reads 30 mV
